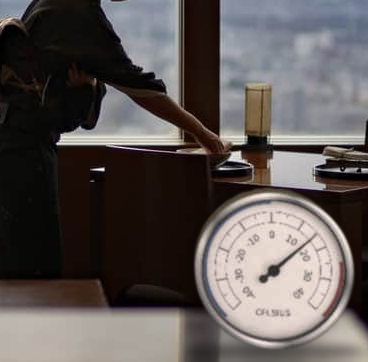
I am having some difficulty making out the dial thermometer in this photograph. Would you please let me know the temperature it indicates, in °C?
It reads 15 °C
